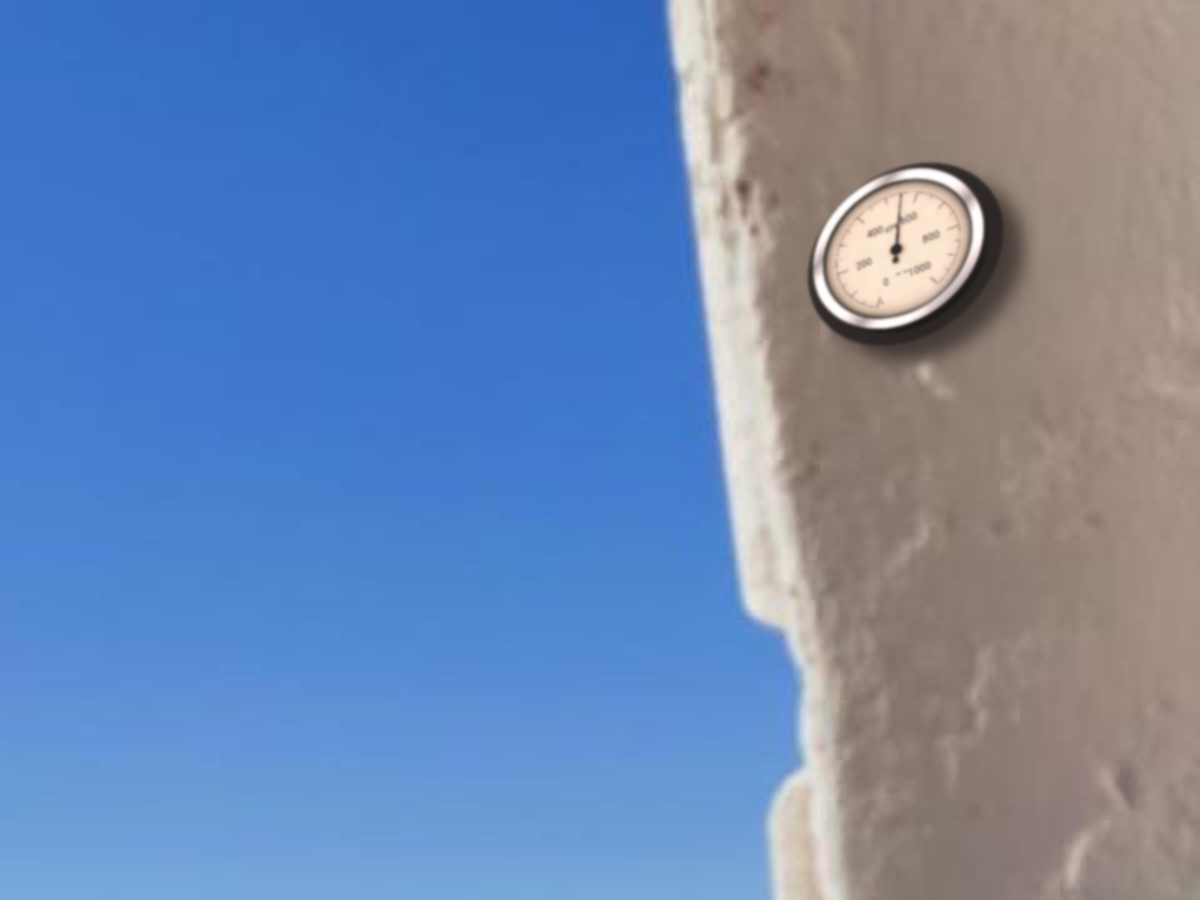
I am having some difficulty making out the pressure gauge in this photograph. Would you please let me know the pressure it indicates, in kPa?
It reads 550 kPa
